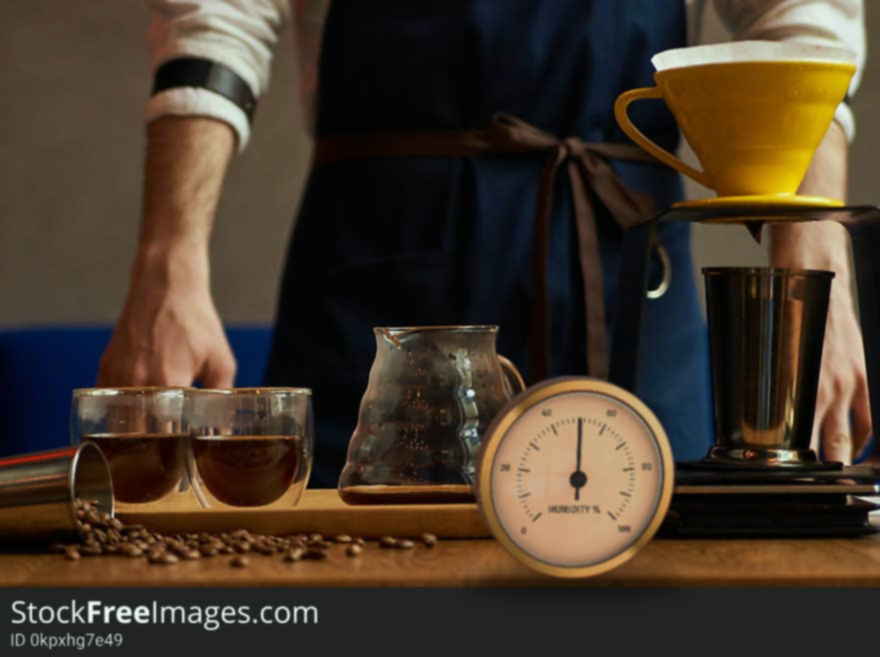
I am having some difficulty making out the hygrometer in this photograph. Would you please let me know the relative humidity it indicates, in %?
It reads 50 %
